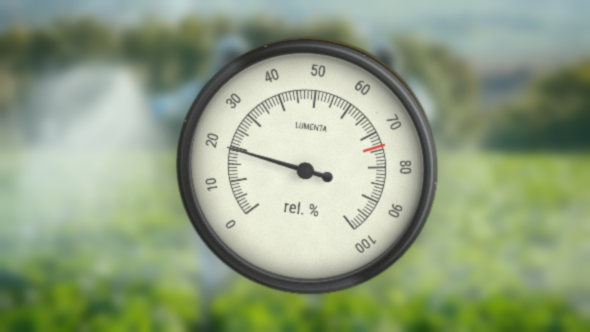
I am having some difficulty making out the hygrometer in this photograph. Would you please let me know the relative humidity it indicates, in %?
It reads 20 %
